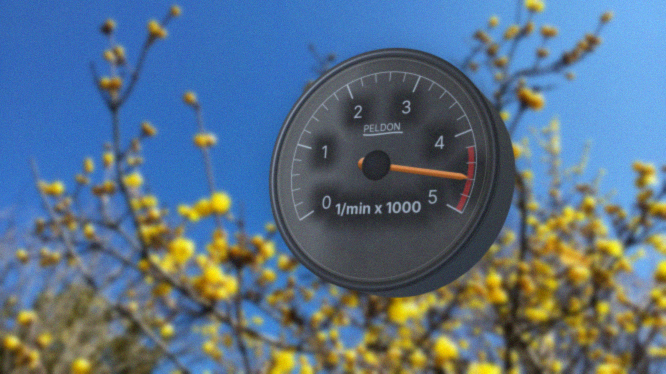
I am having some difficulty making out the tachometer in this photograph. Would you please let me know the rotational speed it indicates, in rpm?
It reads 4600 rpm
